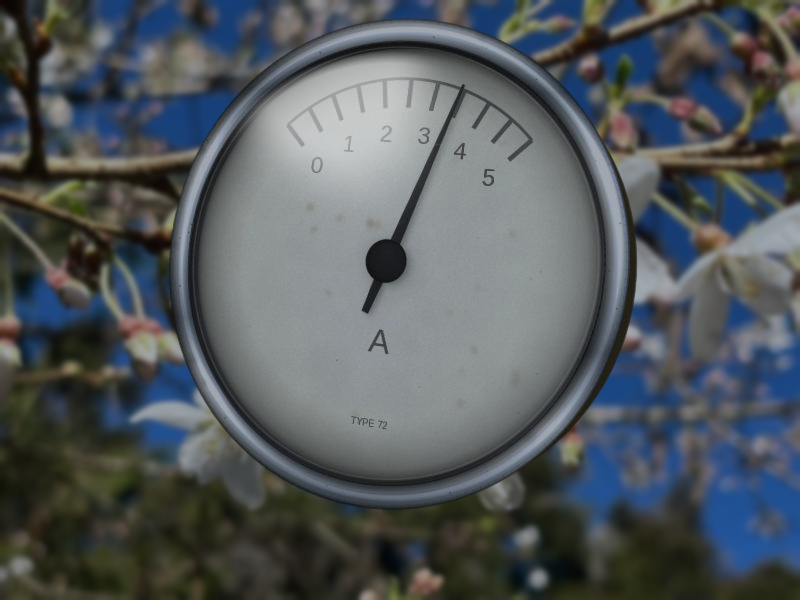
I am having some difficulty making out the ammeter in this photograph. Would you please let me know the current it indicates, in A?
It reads 3.5 A
